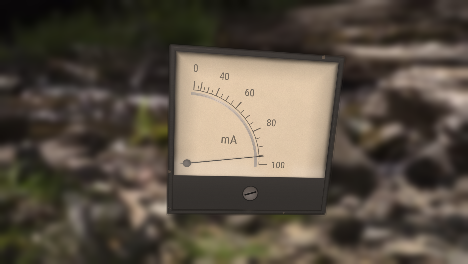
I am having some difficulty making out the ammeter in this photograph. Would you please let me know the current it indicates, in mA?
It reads 95 mA
